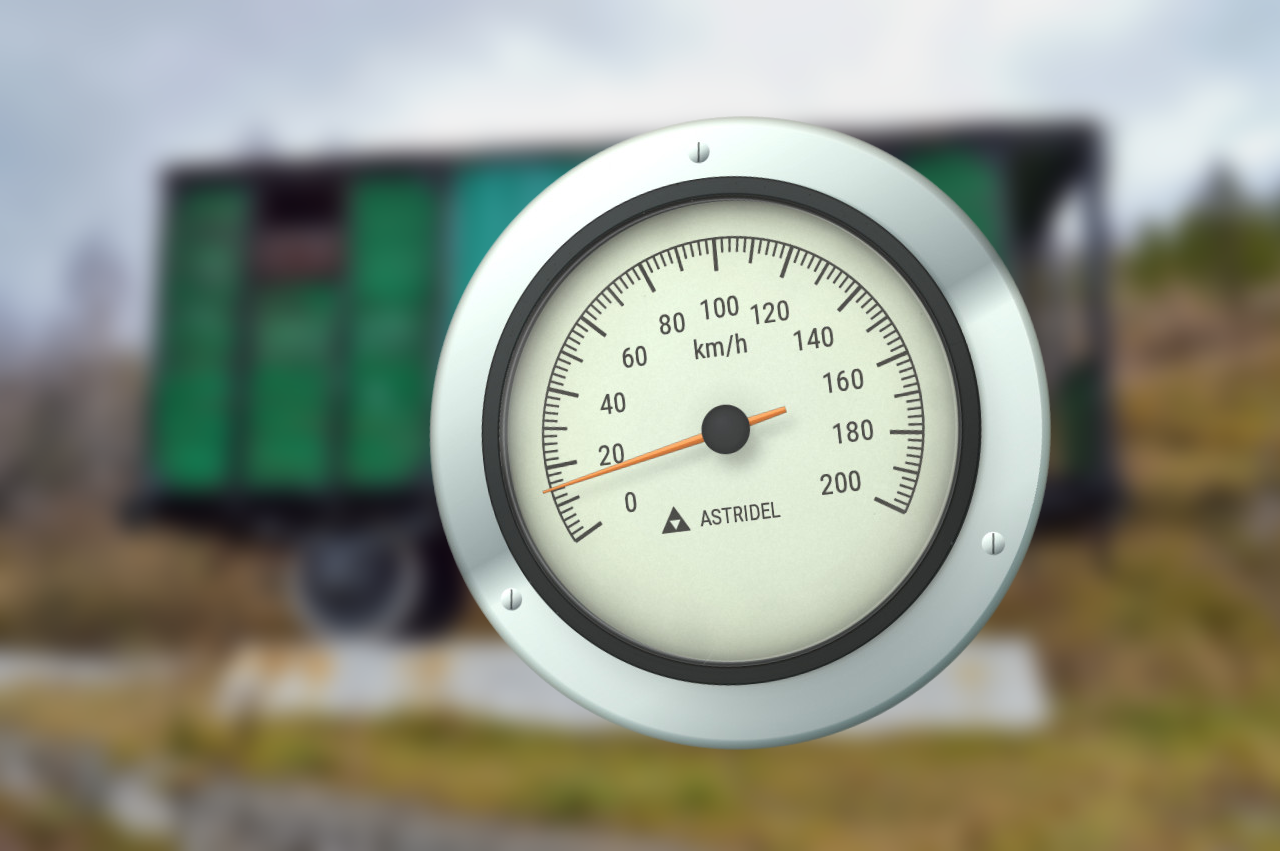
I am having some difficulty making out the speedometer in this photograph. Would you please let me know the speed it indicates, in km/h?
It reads 14 km/h
